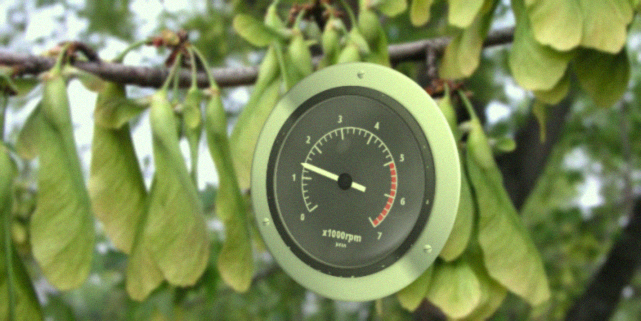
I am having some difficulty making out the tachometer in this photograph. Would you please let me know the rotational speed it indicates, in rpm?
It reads 1400 rpm
